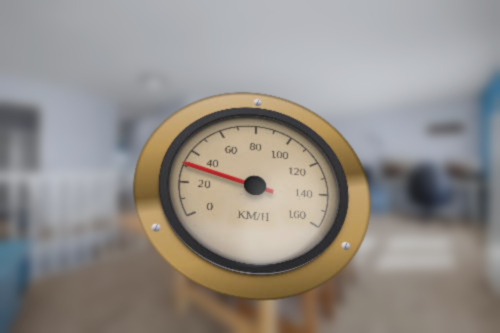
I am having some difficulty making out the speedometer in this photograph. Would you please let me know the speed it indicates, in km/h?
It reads 30 km/h
